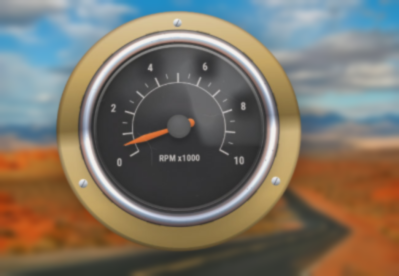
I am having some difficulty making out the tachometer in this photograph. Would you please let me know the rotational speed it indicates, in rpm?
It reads 500 rpm
